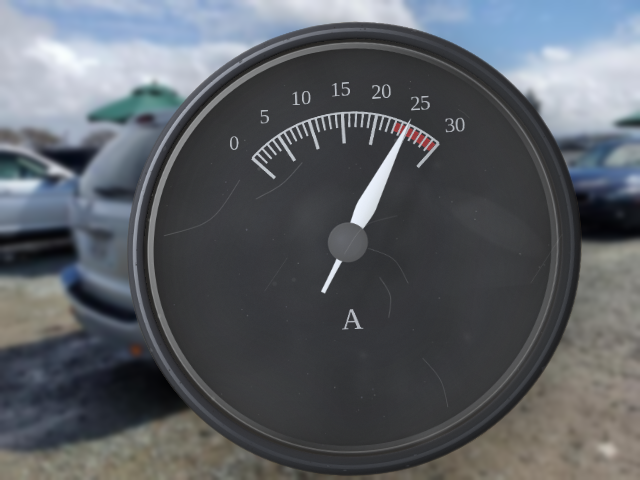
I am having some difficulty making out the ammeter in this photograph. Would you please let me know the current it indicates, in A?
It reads 25 A
